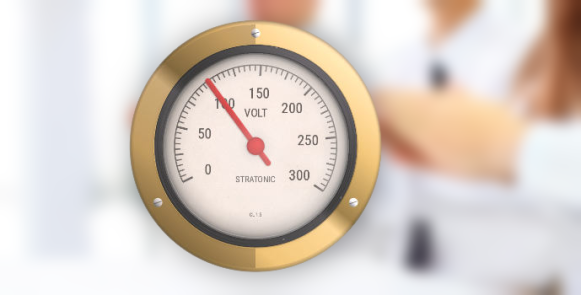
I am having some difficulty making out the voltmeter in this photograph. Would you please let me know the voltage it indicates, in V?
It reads 100 V
